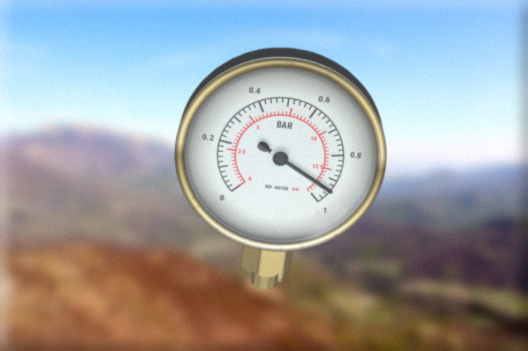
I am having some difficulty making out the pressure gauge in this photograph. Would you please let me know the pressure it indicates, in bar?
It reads 0.94 bar
